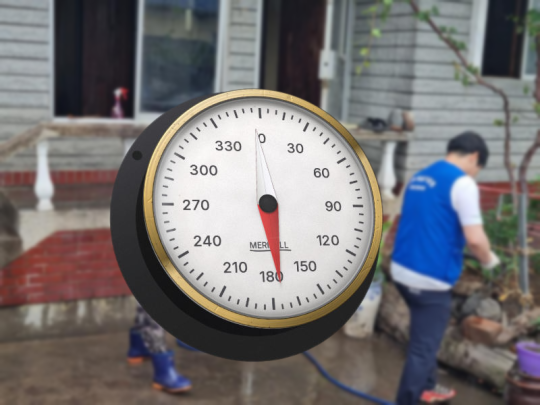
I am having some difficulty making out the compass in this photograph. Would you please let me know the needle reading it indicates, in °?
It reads 175 °
